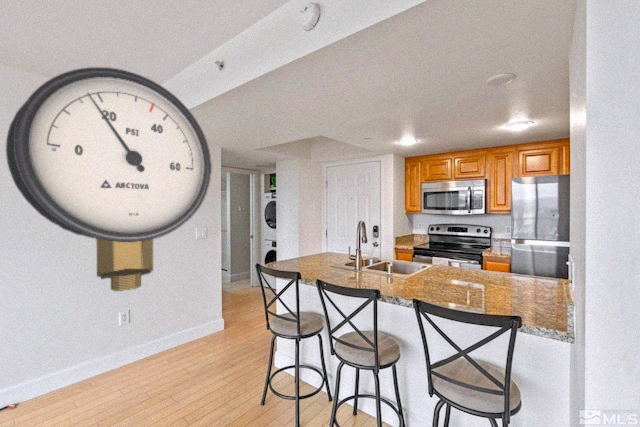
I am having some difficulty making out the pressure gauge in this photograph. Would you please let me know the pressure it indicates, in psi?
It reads 17.5 psi
